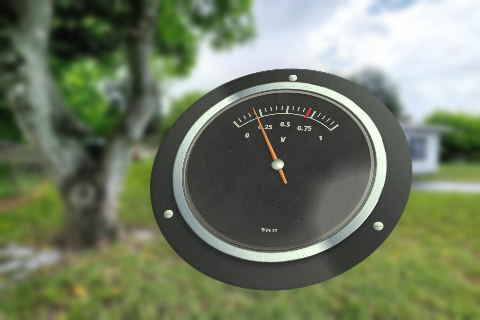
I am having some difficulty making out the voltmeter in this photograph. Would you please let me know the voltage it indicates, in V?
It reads 0.2 V
